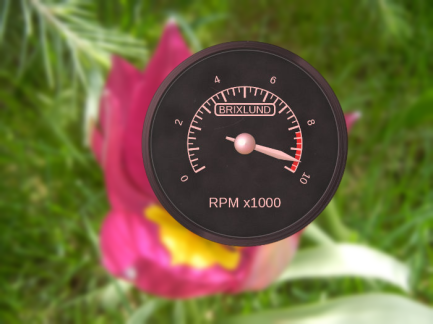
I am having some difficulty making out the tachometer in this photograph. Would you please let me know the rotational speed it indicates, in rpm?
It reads 9500 rpm
